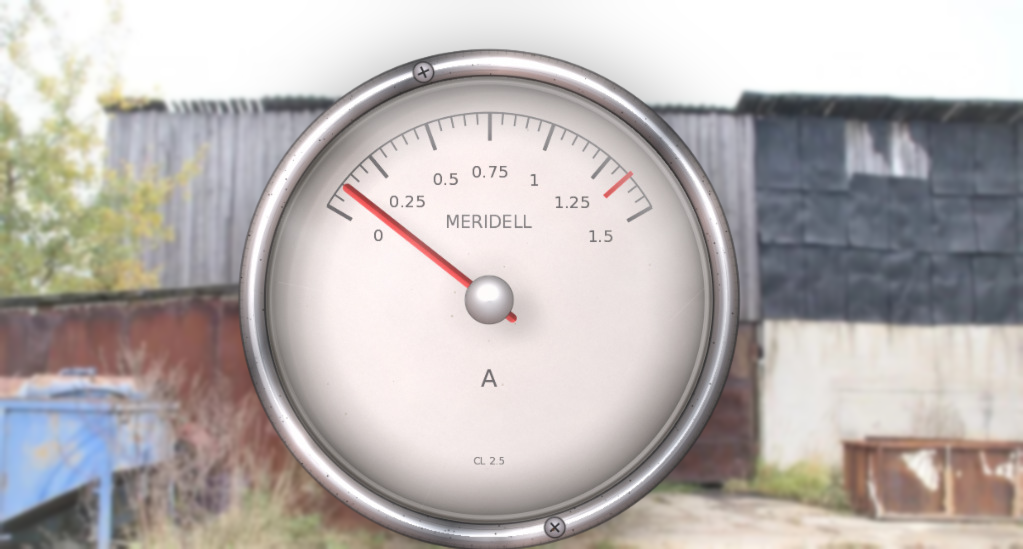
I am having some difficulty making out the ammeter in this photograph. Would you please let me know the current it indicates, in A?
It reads 0.1 A
